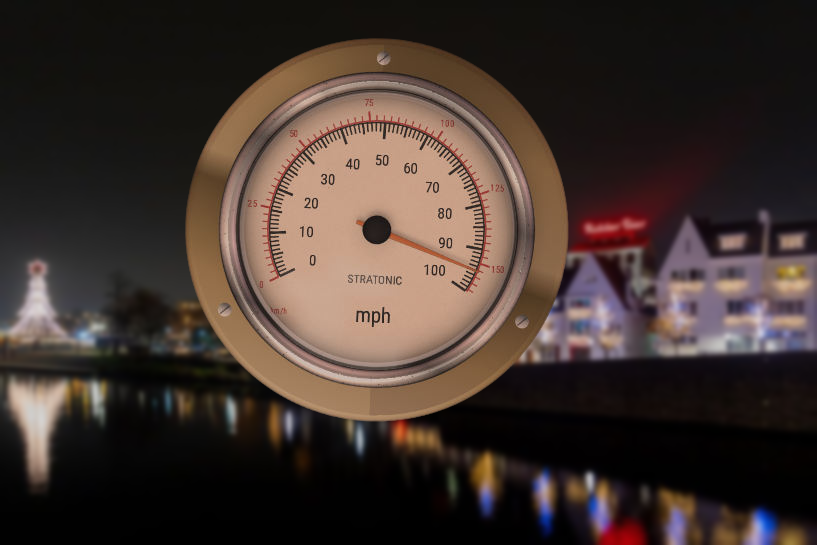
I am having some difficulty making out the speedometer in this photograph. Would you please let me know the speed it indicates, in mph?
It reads 95 mph
